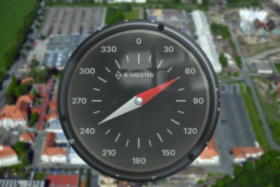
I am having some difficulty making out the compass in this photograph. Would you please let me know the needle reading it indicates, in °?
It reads 60 °
